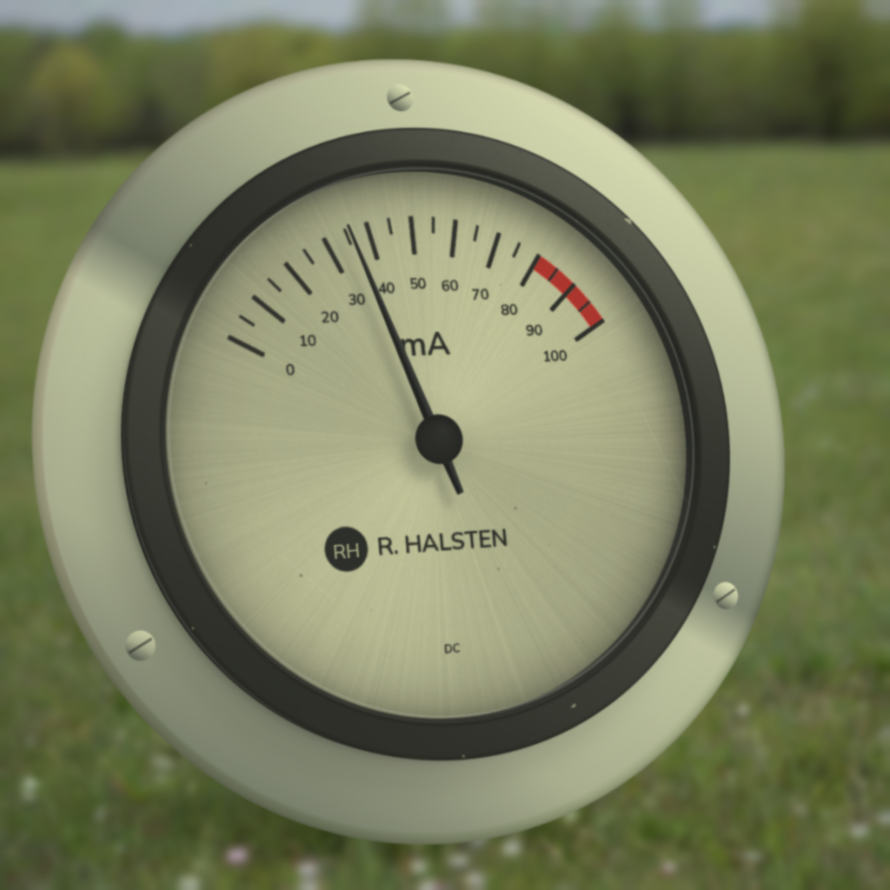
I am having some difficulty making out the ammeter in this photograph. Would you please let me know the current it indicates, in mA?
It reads 35 mA
